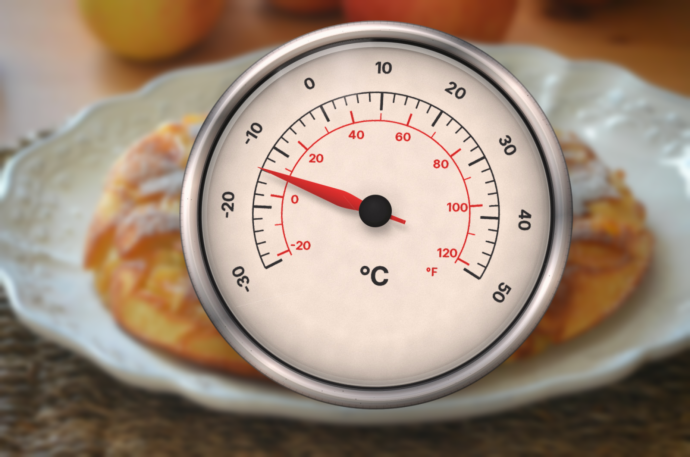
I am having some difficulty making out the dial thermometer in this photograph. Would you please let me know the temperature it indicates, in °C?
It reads -14 °C
